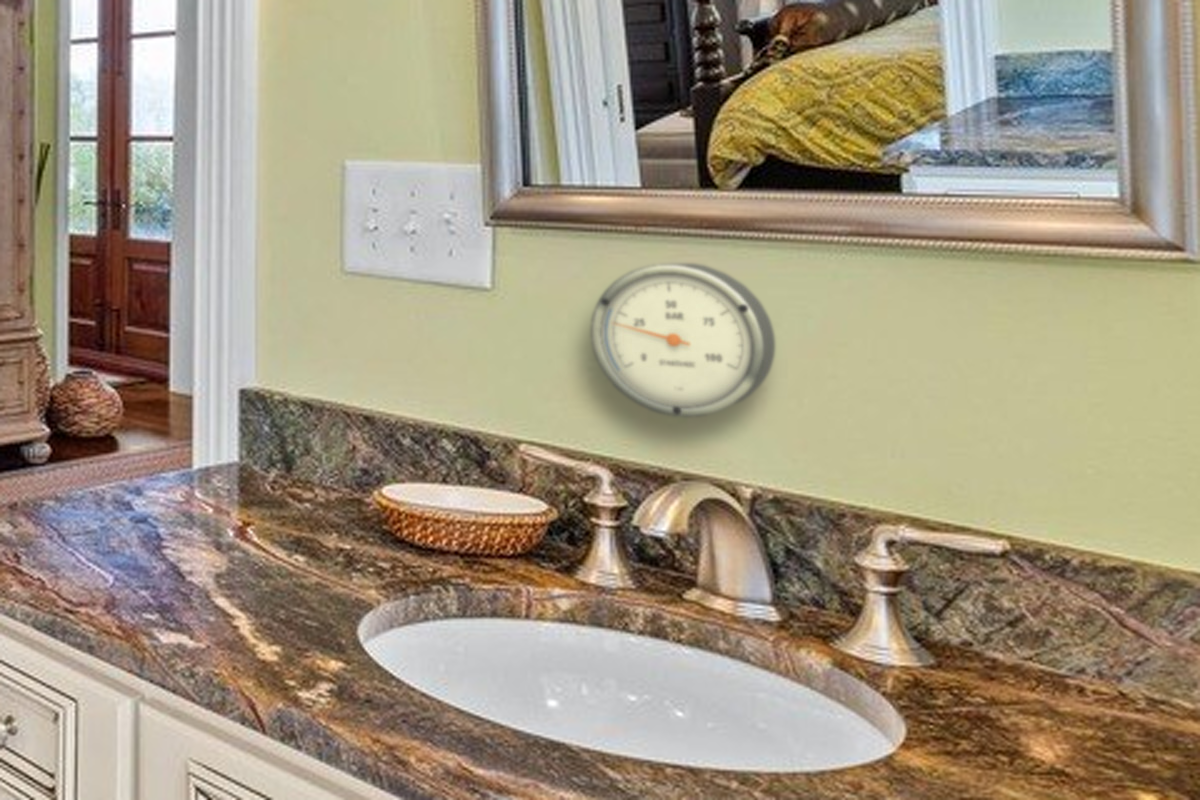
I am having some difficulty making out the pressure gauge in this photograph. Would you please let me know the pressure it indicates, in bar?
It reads 20 bar
